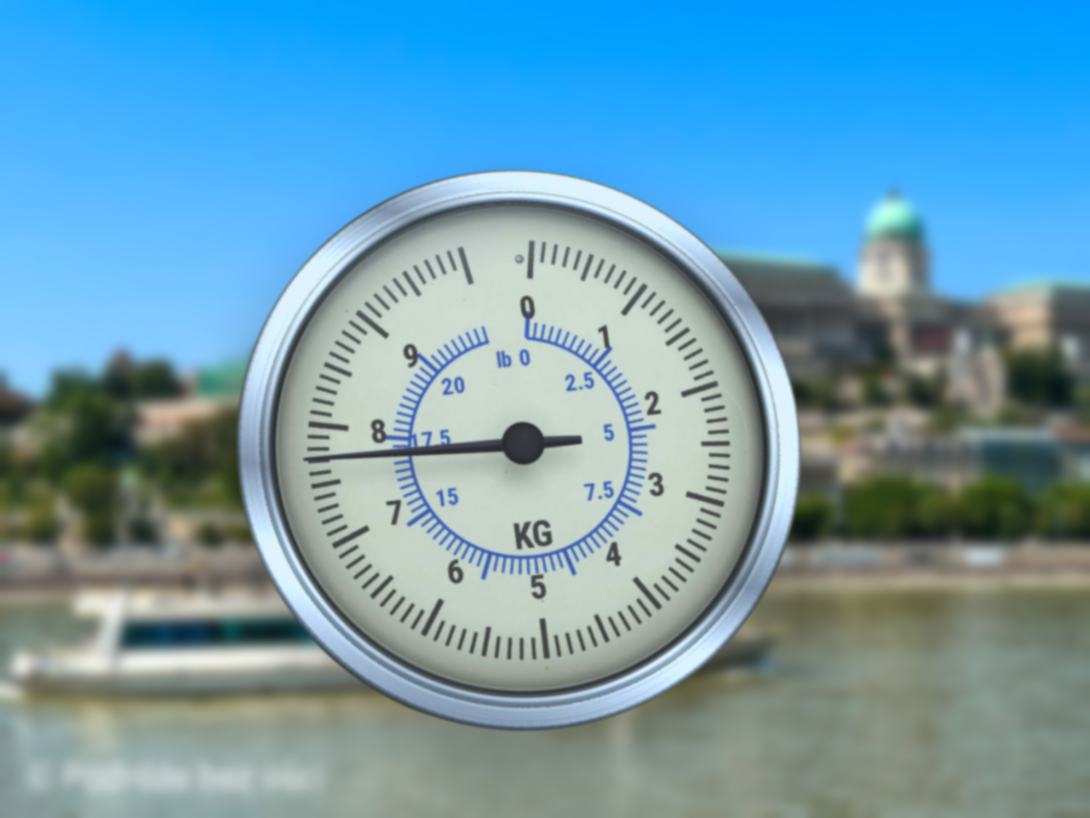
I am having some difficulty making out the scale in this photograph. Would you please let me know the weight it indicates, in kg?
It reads 7.7 kg
